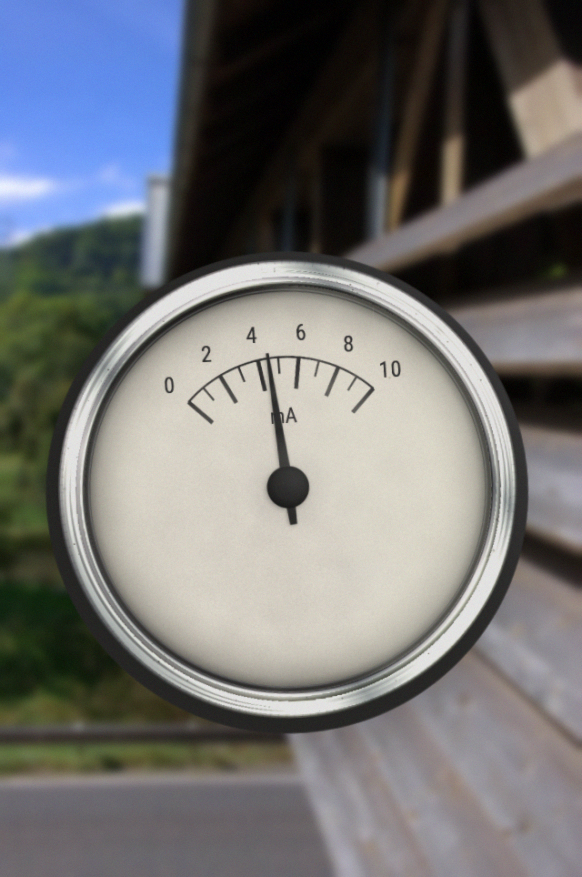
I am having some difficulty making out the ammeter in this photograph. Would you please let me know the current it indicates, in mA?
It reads 4.5 mA
